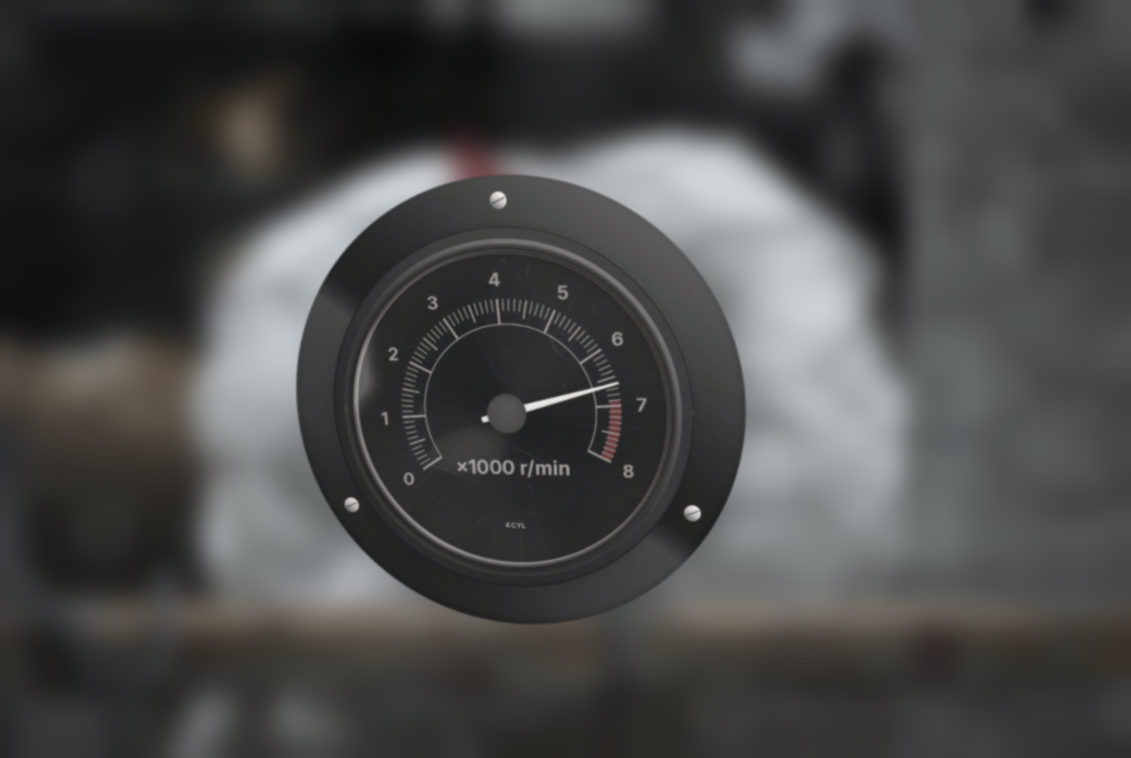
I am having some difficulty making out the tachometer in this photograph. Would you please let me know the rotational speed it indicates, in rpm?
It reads 6600 rpm
